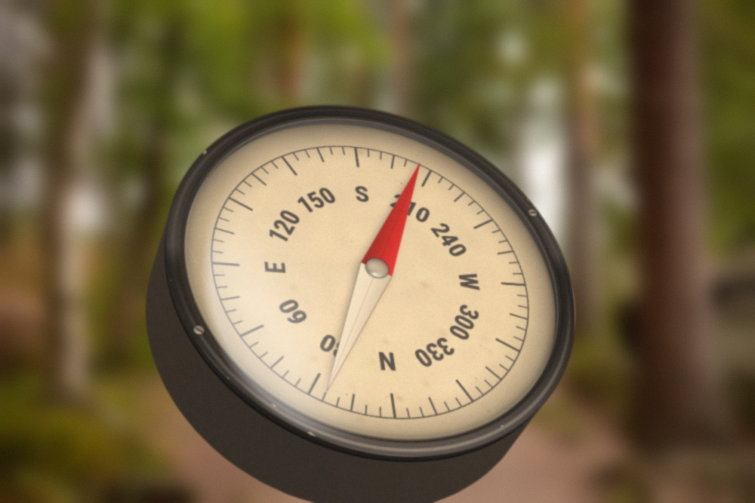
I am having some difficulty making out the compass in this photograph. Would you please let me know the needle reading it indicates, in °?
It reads 205 °
